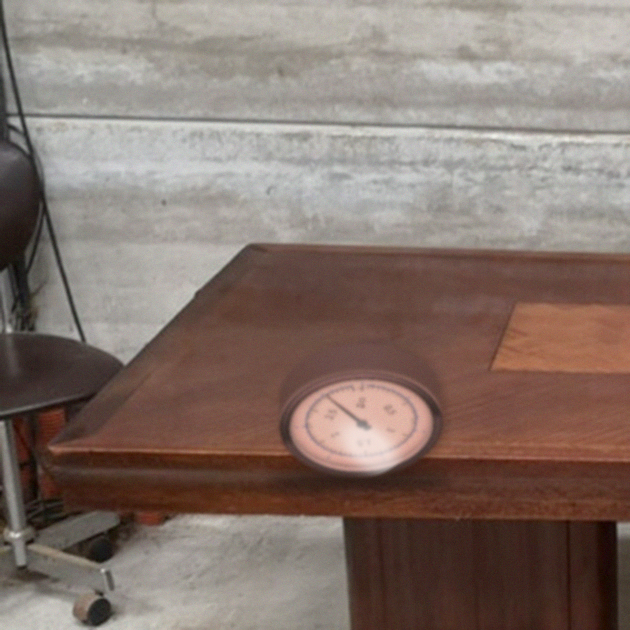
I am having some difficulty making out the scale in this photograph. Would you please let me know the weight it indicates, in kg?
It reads 2.75 kg
